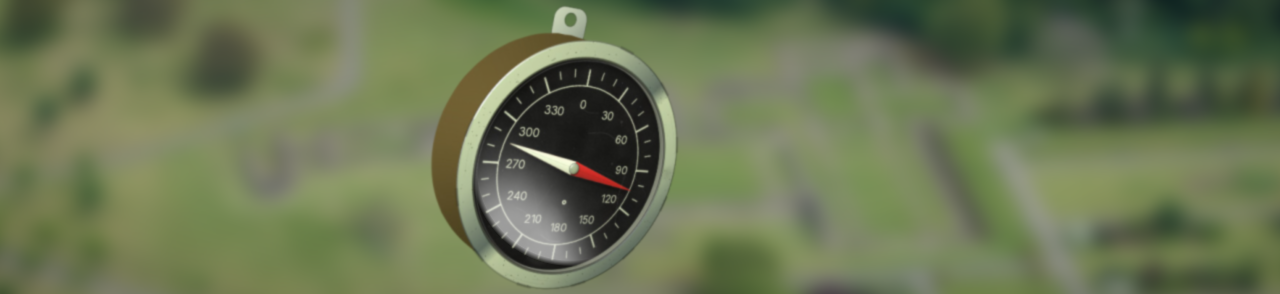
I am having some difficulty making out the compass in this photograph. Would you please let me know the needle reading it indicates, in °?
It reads 105 °
